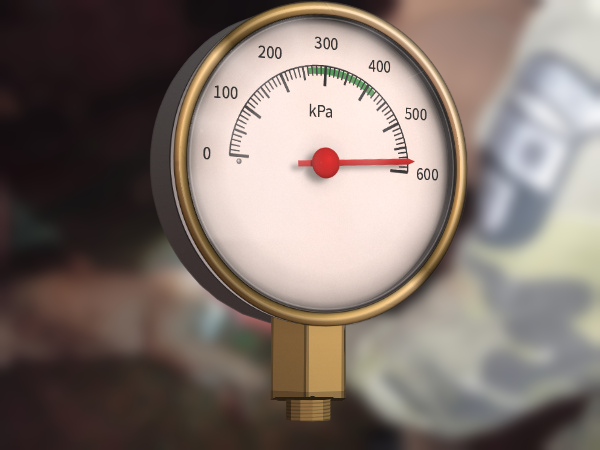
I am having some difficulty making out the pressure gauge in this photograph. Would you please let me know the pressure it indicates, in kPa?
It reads 580 kPa
